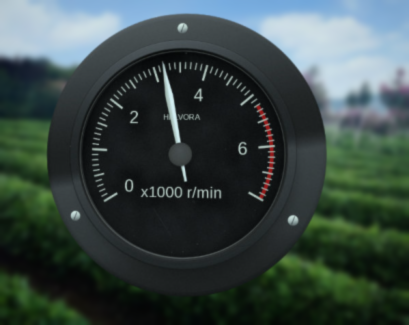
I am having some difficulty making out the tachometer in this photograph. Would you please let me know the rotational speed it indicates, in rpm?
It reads 3200 rpm
